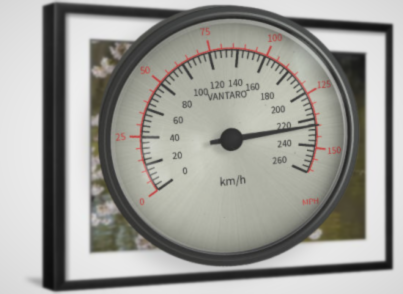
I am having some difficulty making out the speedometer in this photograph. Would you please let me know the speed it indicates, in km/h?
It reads 224 km/h
